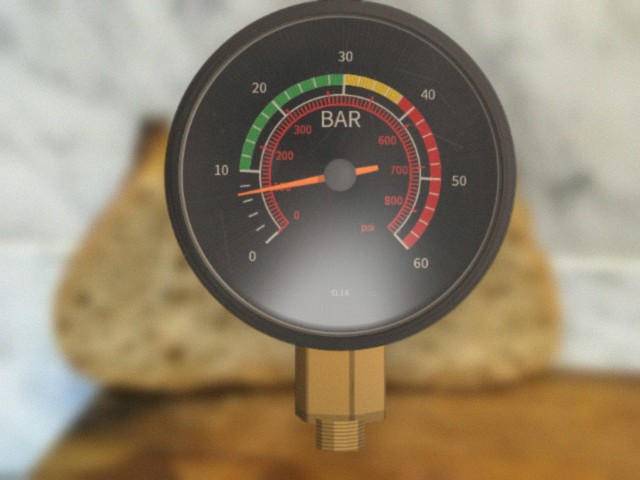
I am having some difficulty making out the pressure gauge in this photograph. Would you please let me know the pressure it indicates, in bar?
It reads 7 bar
